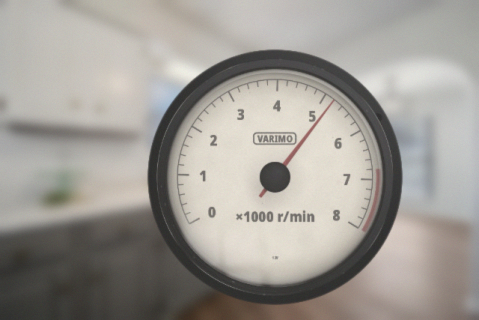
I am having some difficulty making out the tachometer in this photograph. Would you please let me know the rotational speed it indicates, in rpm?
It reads 5200 rpm
